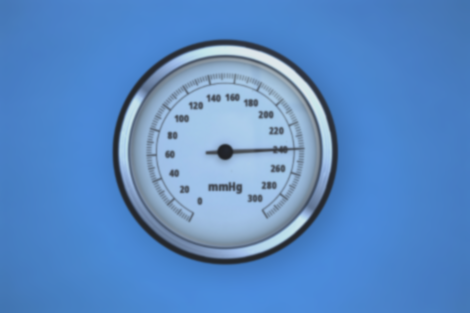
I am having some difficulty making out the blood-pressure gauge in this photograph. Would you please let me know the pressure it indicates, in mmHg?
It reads 240 mmHg
